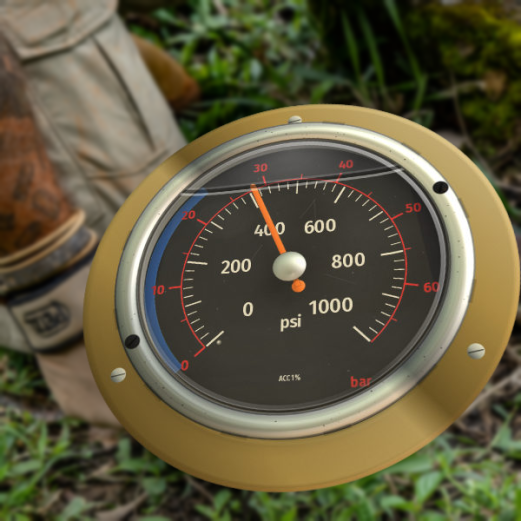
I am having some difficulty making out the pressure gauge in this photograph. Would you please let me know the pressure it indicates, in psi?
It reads 410 psi
